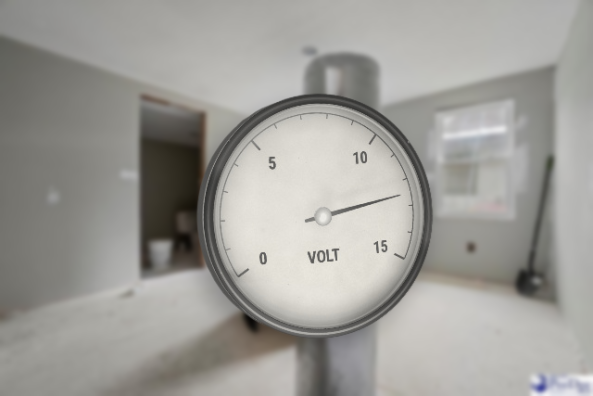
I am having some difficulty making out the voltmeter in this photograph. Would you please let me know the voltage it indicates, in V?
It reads 12.5 V
